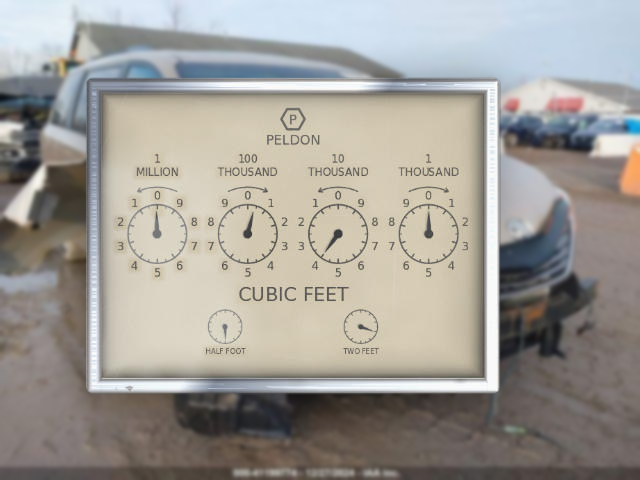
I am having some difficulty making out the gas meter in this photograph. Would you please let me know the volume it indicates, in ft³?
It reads 4000 ft³
